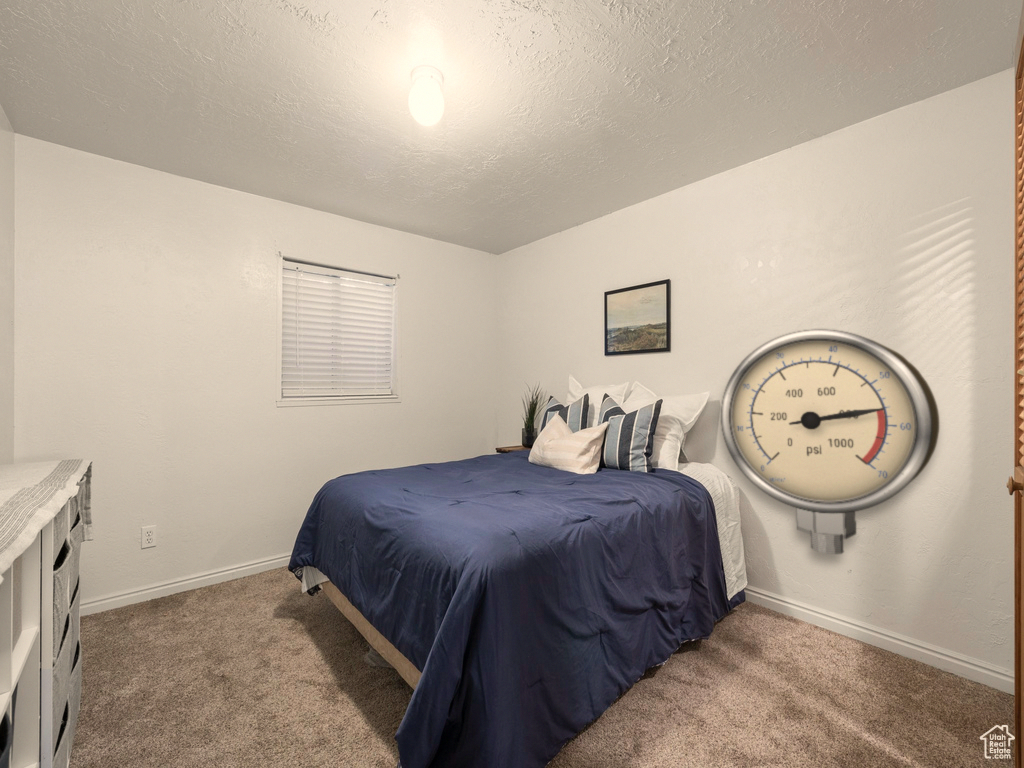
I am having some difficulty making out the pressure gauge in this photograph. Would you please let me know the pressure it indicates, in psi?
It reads 800 psi
